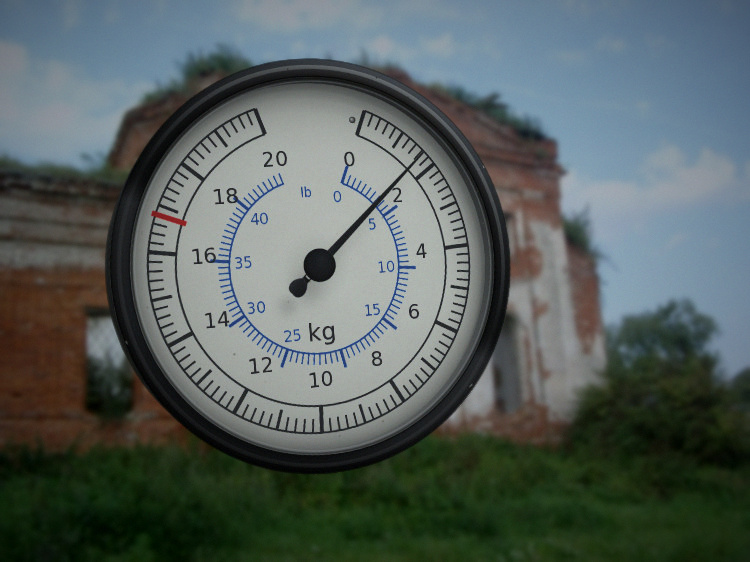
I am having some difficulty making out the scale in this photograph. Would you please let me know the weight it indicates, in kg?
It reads 1.6 kg
